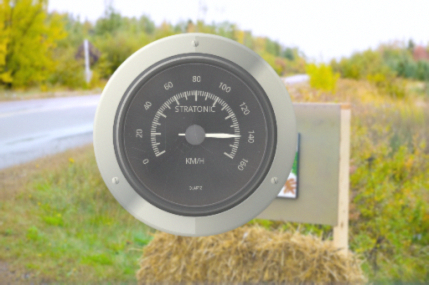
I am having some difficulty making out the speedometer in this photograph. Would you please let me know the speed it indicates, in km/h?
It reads 140 km/h
